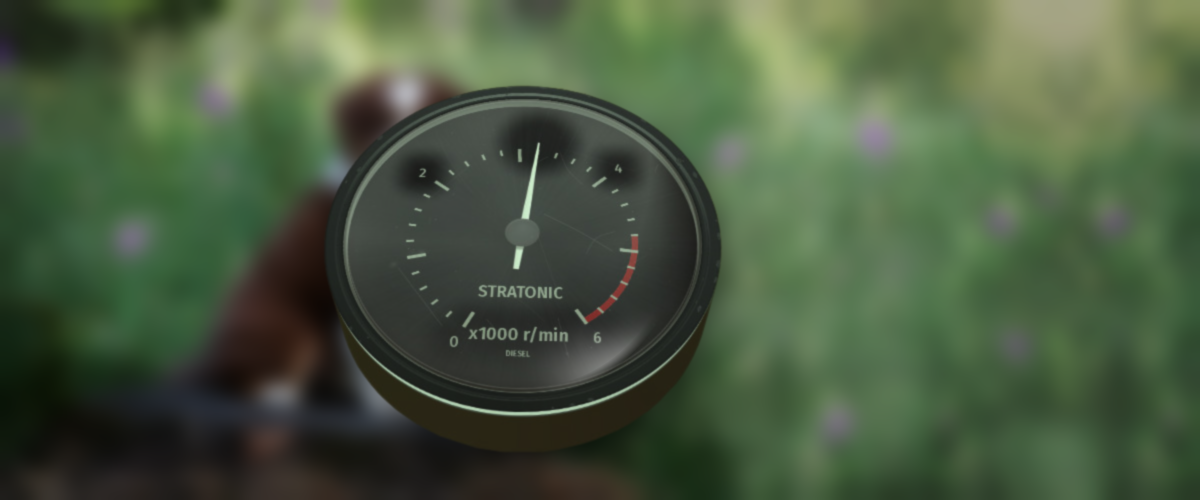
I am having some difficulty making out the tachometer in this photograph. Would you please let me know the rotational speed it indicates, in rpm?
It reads 3200 rpm
